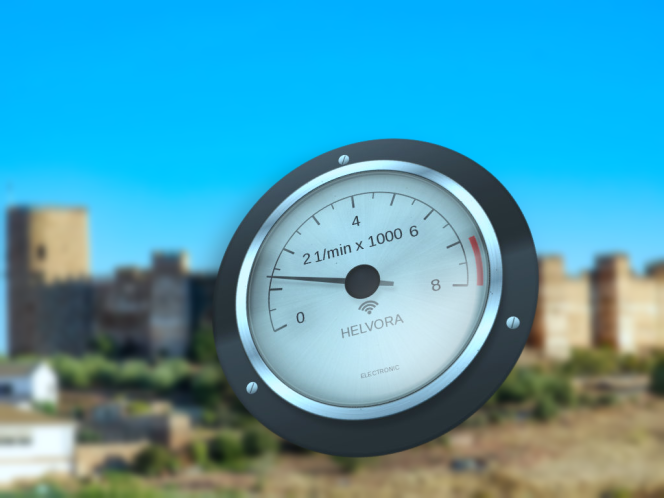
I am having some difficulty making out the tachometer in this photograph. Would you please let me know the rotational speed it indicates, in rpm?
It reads 1250 rpm
